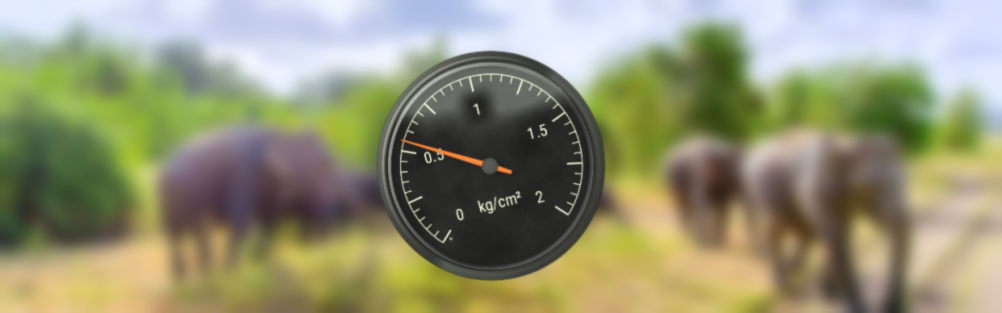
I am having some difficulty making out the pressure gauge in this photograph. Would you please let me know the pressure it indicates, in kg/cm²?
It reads 0.55 kg/cm²
